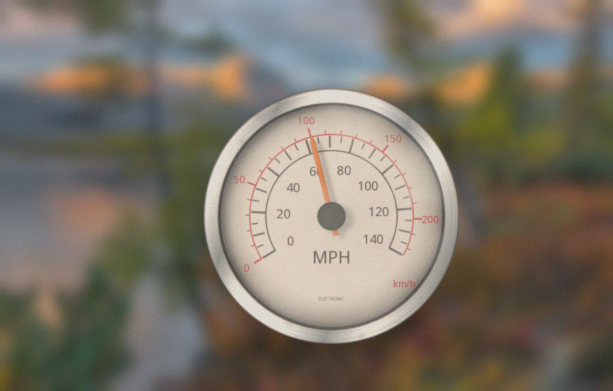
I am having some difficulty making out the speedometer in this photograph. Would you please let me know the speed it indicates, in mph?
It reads 62.5 mph
